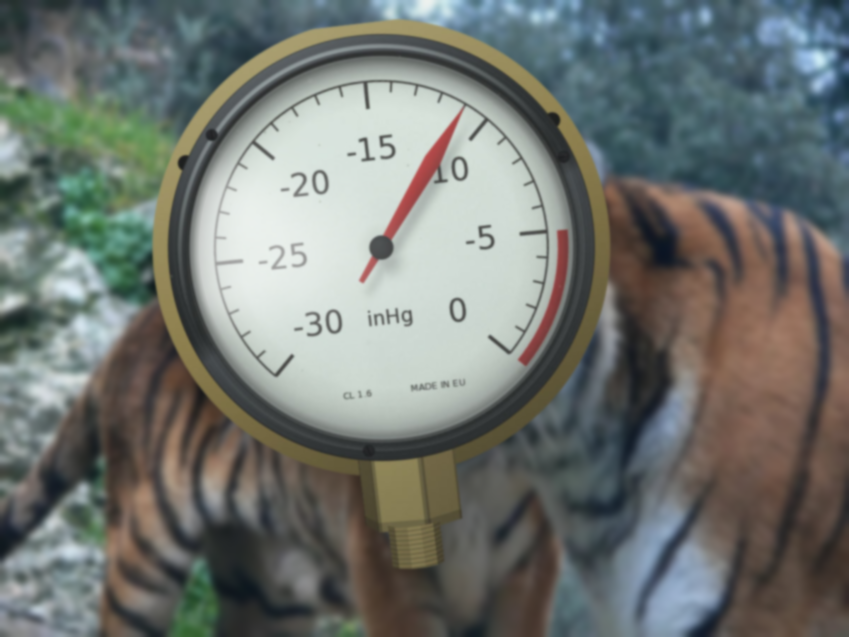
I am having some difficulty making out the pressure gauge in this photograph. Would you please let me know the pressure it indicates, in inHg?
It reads -11 inHg
